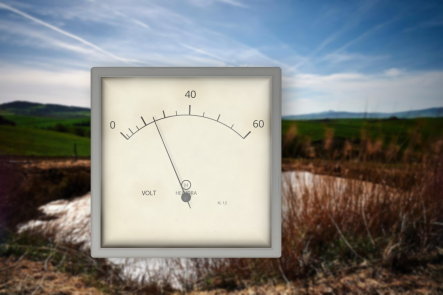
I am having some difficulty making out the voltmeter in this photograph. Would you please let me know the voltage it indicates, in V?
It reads 25 V
